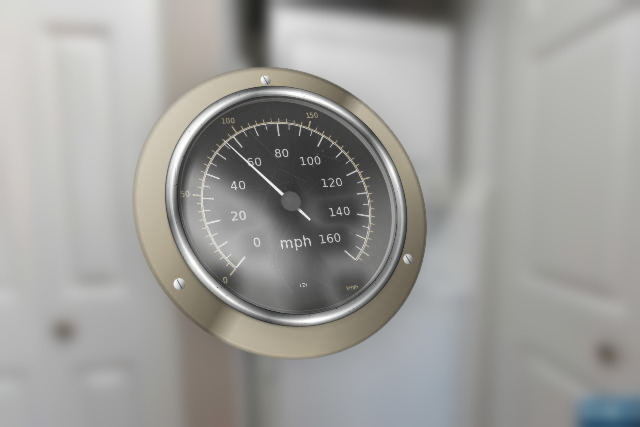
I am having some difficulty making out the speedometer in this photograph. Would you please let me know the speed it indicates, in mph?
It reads 55 mph
